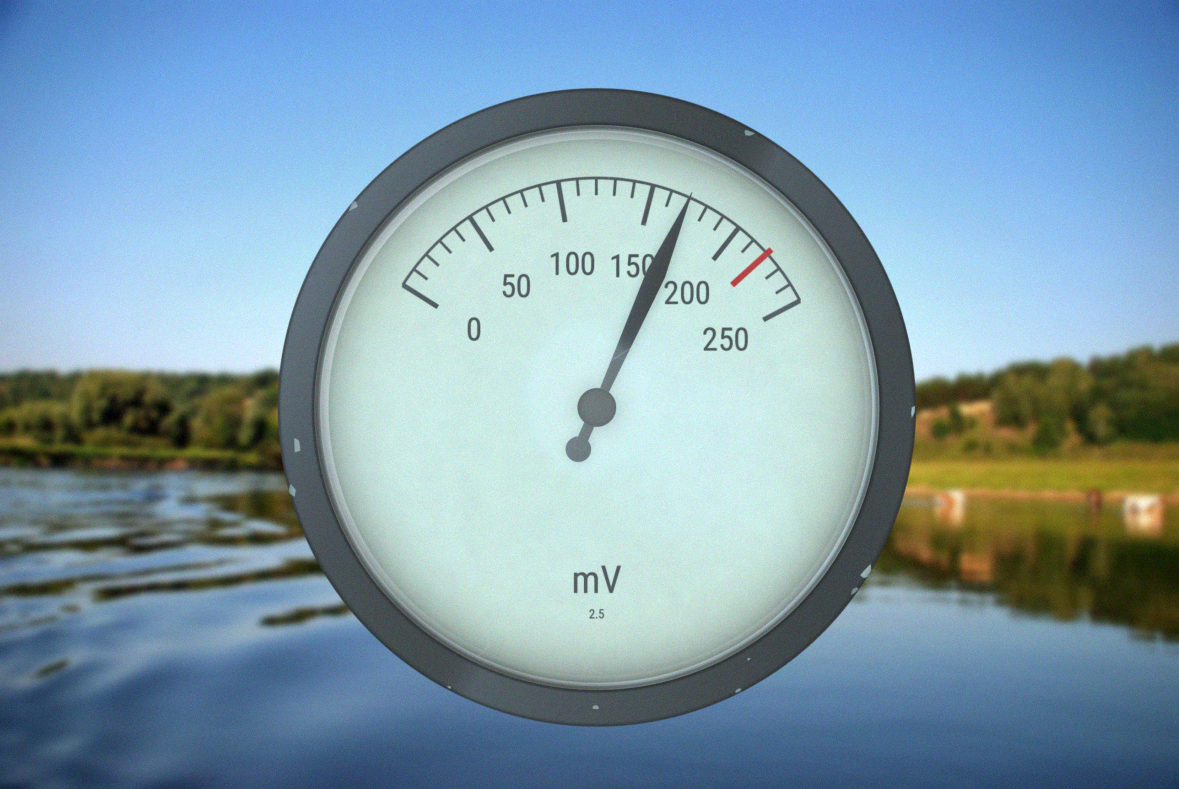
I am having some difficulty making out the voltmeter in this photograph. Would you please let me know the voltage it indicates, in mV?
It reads 170 mV
